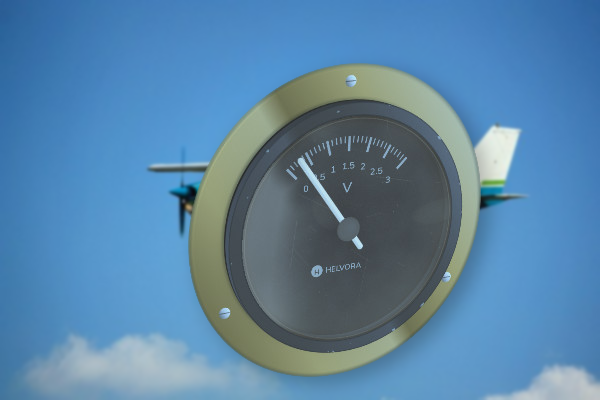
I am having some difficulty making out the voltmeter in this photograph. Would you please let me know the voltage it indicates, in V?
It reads 0.3 V
